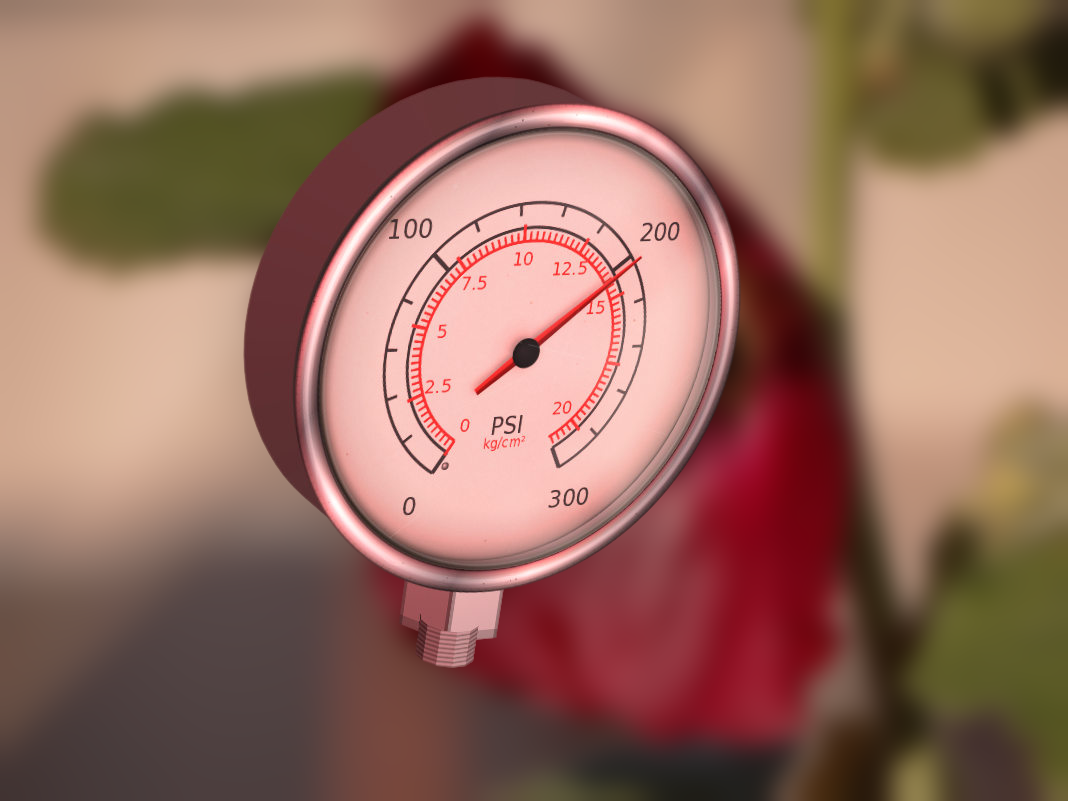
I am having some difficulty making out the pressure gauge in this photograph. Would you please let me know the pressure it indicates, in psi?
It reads 200 psi
